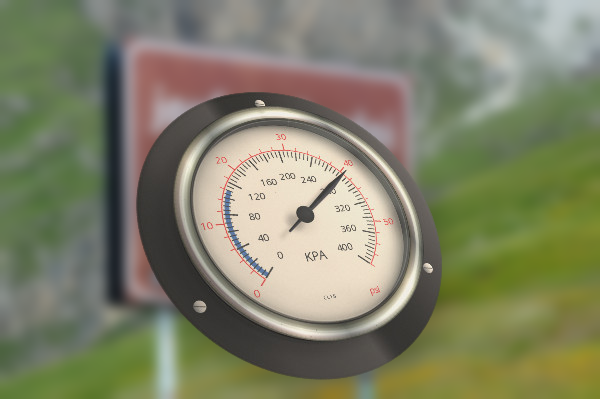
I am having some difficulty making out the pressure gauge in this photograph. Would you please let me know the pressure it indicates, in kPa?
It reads 280 kPa
